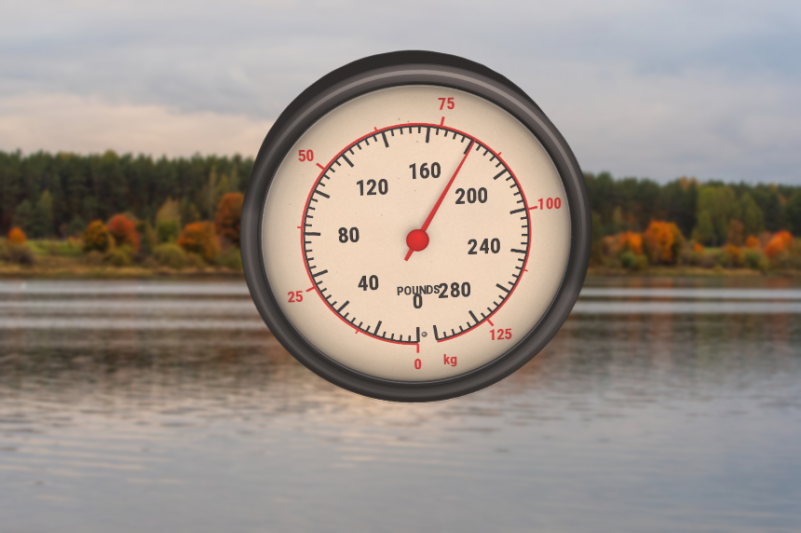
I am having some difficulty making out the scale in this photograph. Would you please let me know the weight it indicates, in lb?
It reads 180 lb
